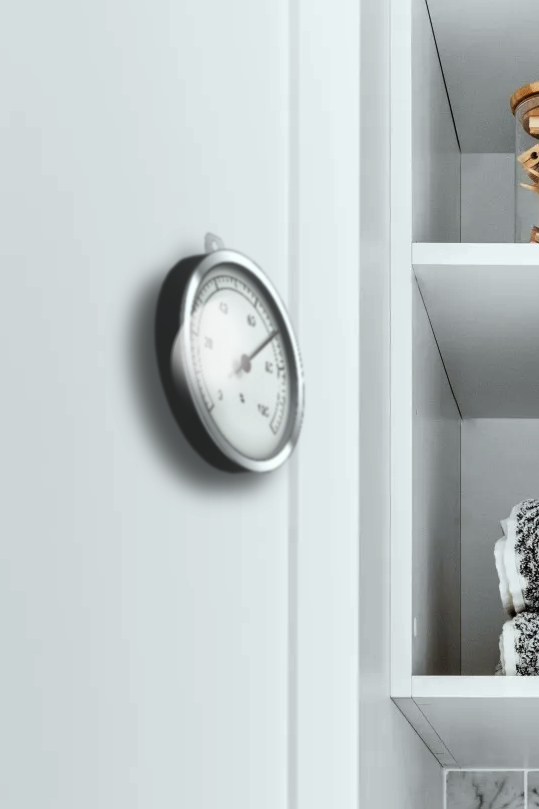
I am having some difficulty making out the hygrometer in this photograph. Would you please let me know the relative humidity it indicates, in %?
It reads 70 %
